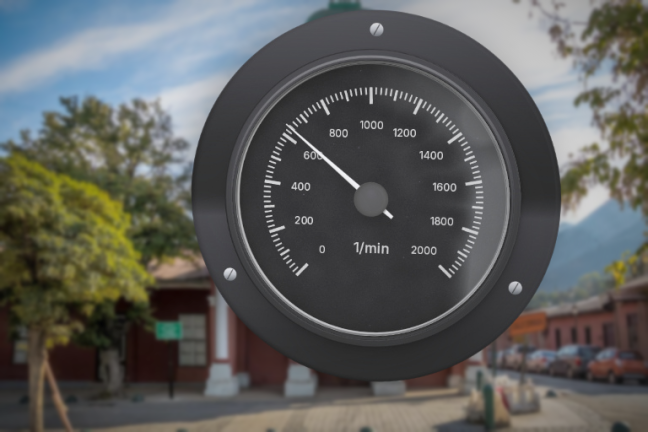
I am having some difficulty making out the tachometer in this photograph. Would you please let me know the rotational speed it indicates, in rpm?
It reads 640 rpm
